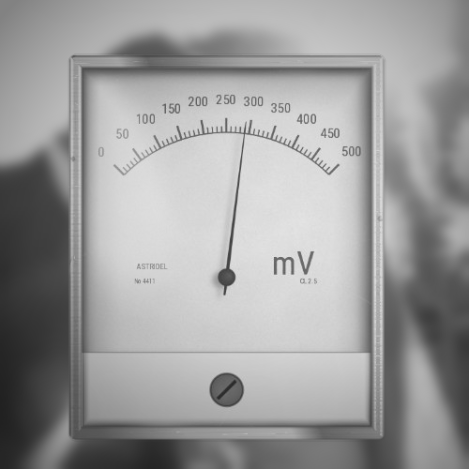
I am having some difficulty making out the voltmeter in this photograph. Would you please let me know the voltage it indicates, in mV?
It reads 290 mV
